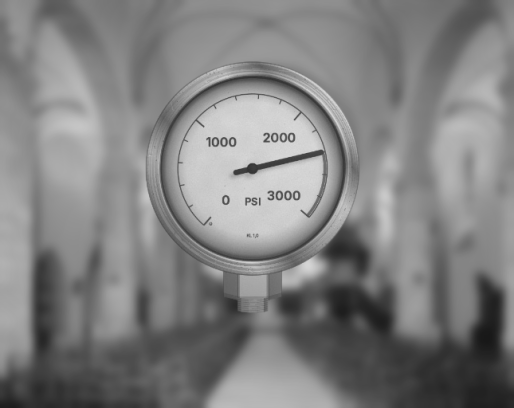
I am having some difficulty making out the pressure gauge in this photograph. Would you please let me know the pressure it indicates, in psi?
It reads 2400 psi
